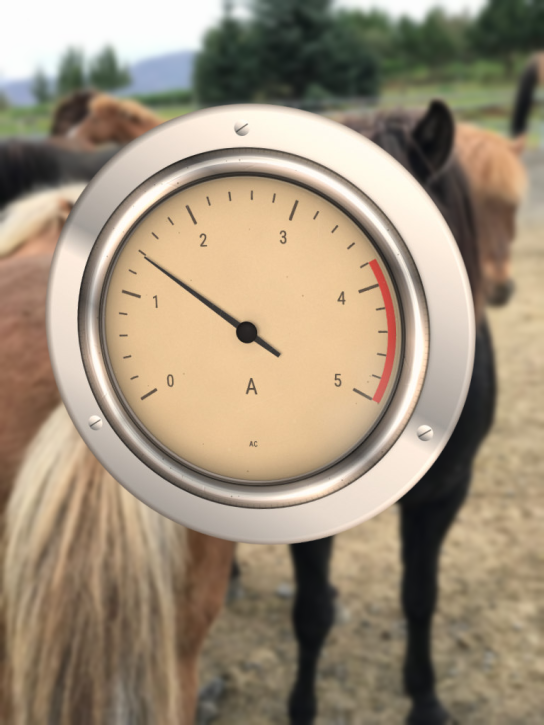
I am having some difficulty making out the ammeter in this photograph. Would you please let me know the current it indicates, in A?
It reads 1.4 A
